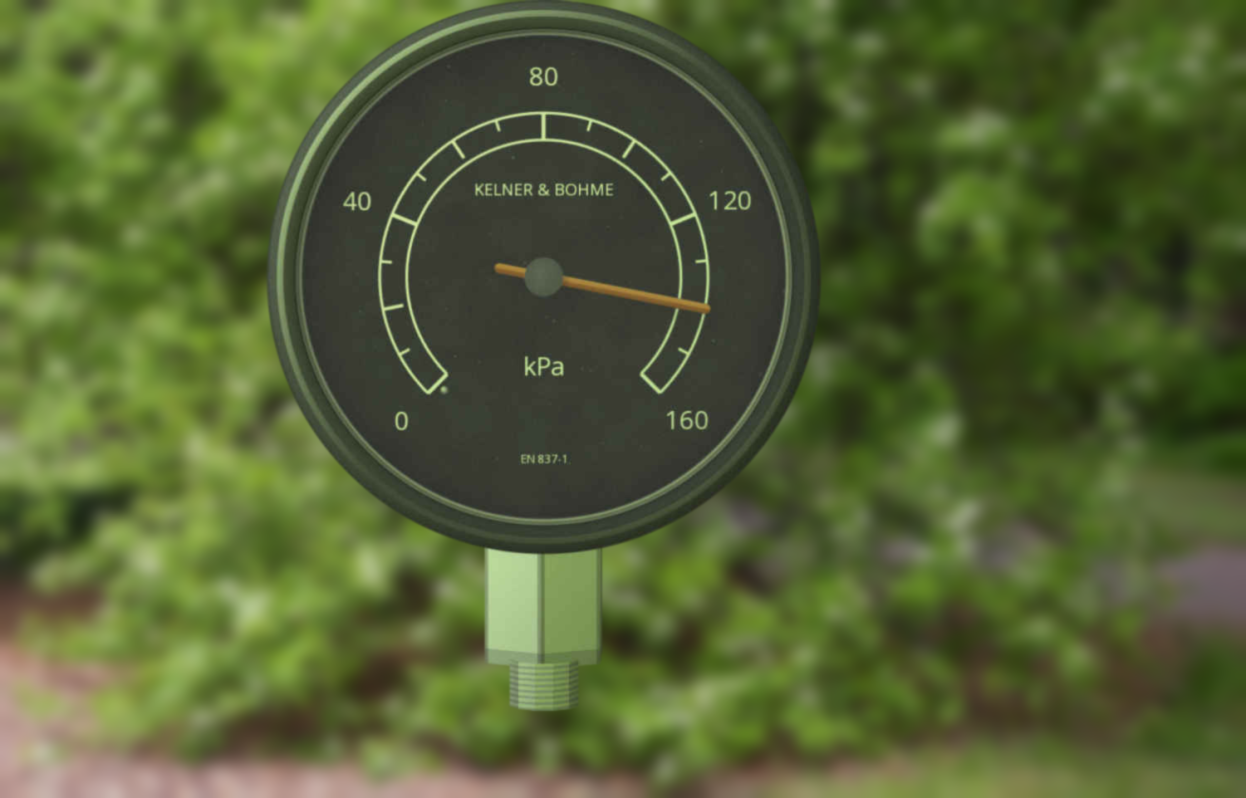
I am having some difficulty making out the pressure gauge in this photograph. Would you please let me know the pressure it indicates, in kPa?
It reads 140 kPa
